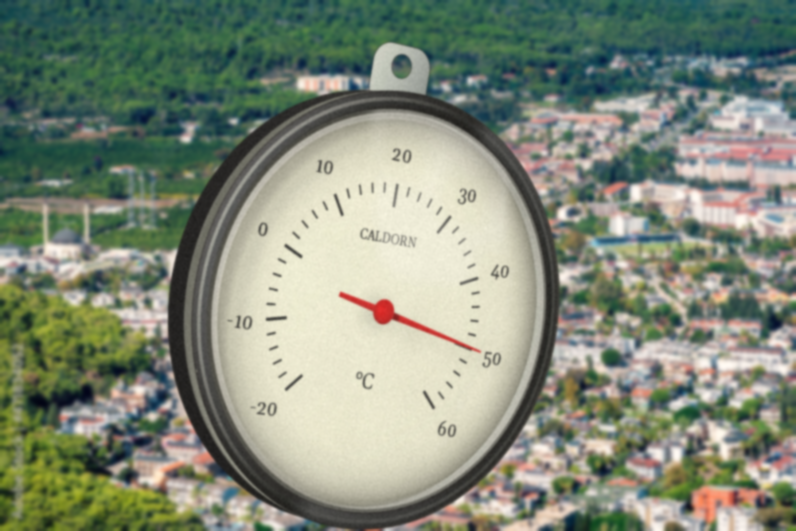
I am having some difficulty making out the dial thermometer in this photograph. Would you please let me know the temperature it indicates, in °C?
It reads 50 °C
